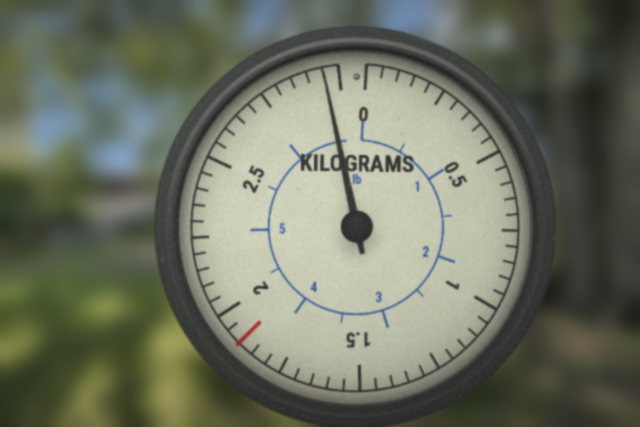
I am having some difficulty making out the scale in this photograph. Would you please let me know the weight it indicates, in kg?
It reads 2.95 kg
